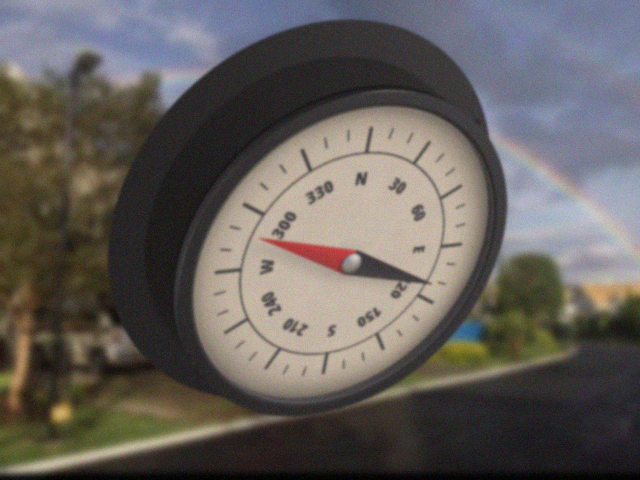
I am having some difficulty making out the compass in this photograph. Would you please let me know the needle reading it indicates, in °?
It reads 290 °
